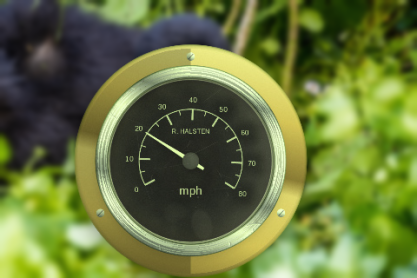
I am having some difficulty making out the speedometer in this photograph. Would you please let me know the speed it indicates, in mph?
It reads 20 mph
